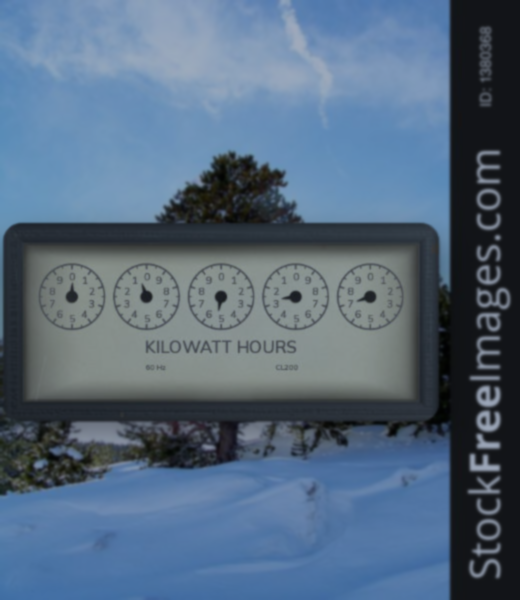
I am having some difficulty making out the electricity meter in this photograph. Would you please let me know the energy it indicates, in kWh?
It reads 527 kWh
